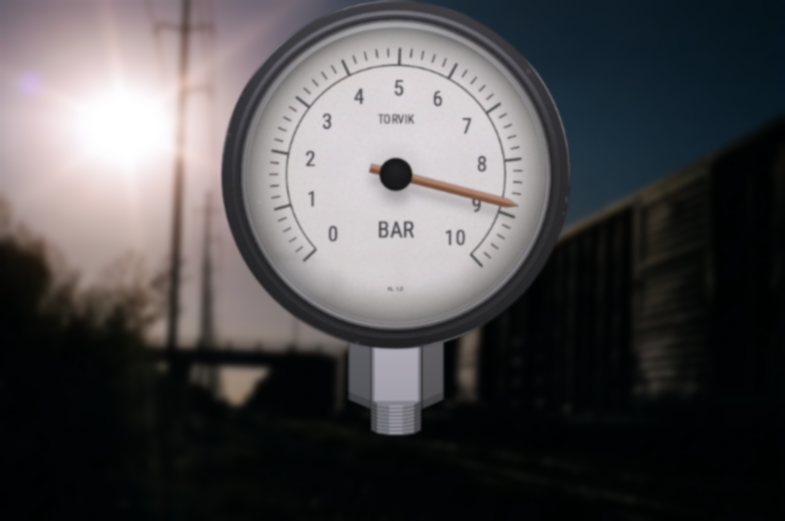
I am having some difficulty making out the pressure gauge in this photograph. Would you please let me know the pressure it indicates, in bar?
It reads 8.8 bar
